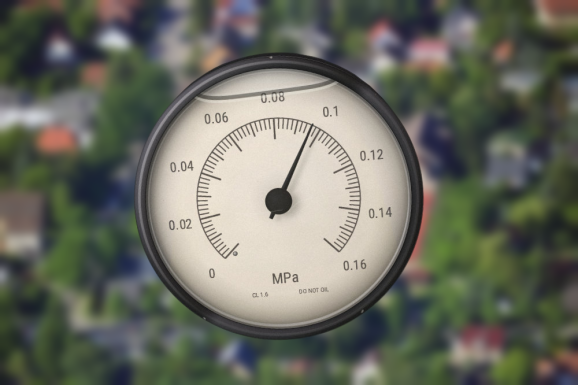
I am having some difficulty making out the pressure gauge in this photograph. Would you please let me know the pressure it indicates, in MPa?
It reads 0.096 MPa
